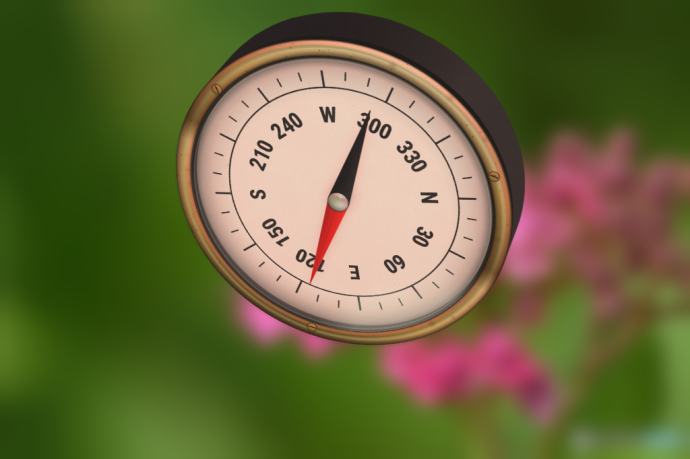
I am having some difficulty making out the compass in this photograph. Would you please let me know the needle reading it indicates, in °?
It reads 115 °
